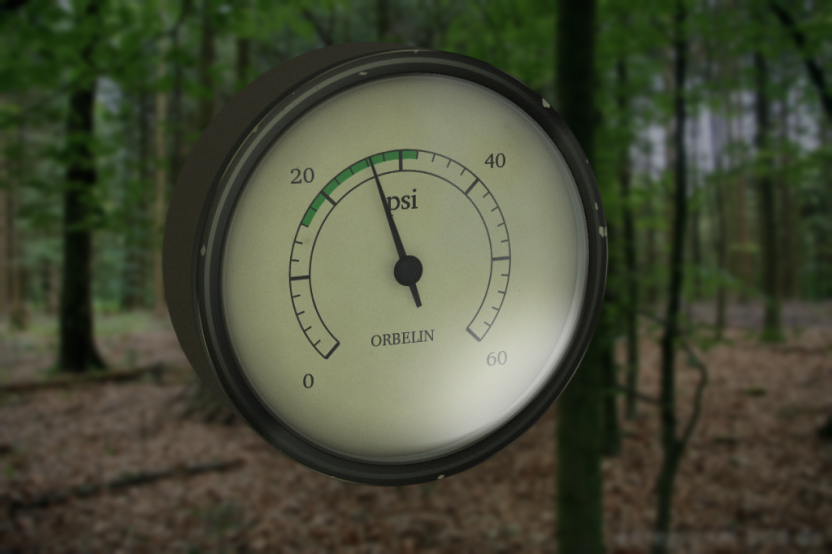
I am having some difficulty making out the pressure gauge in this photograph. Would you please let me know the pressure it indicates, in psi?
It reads 26 psi
